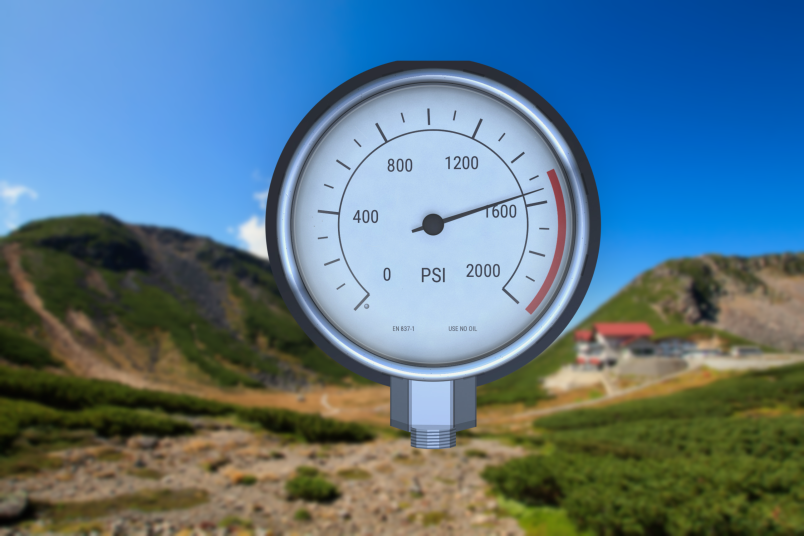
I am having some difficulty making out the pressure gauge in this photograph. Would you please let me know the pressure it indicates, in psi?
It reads 1550 psi
